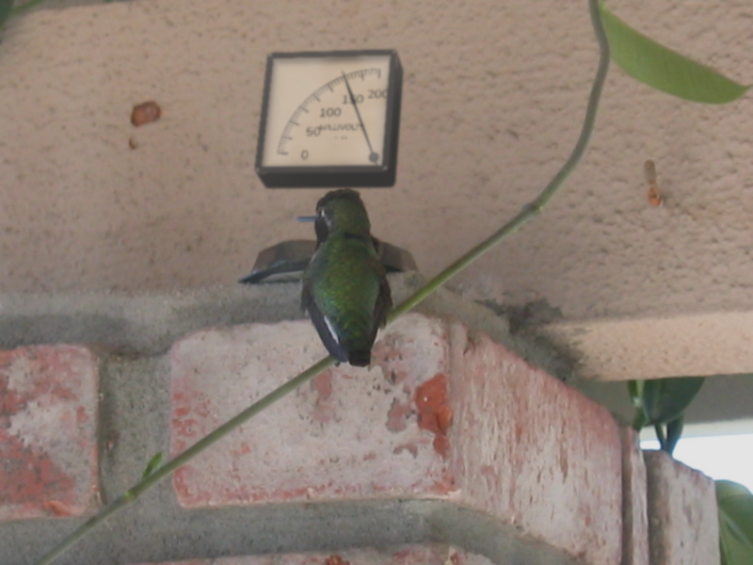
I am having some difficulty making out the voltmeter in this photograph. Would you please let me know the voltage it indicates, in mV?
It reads 150 mV
